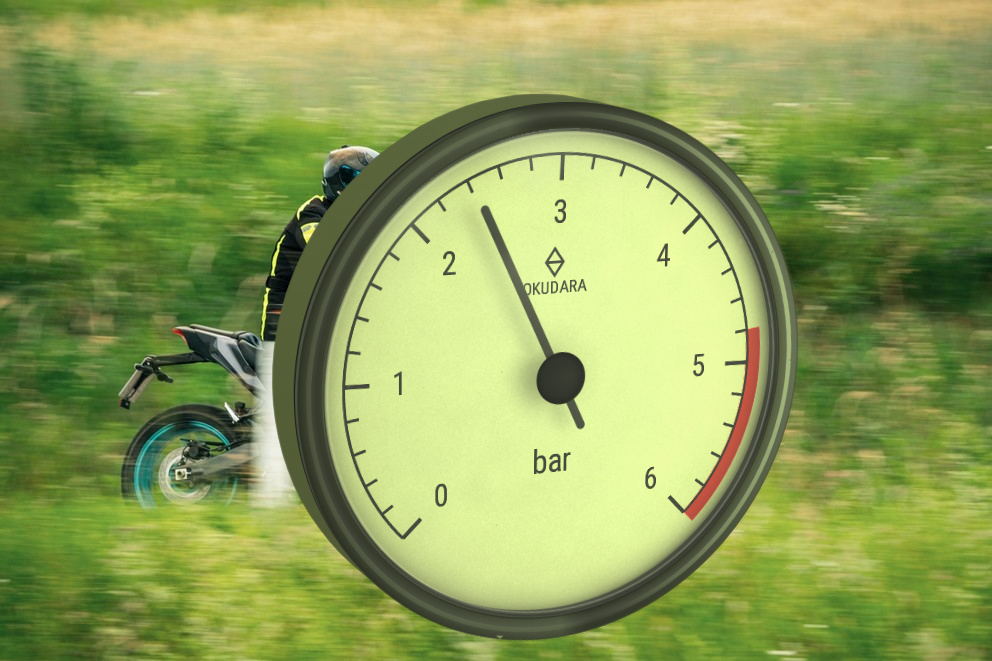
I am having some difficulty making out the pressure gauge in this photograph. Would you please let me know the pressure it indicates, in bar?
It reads 2.4 bar
